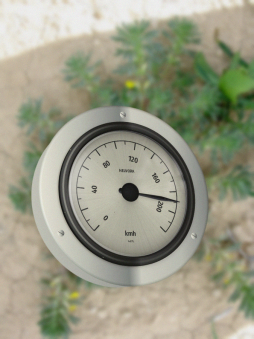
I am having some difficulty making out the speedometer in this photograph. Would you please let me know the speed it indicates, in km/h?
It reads 190 km/h
